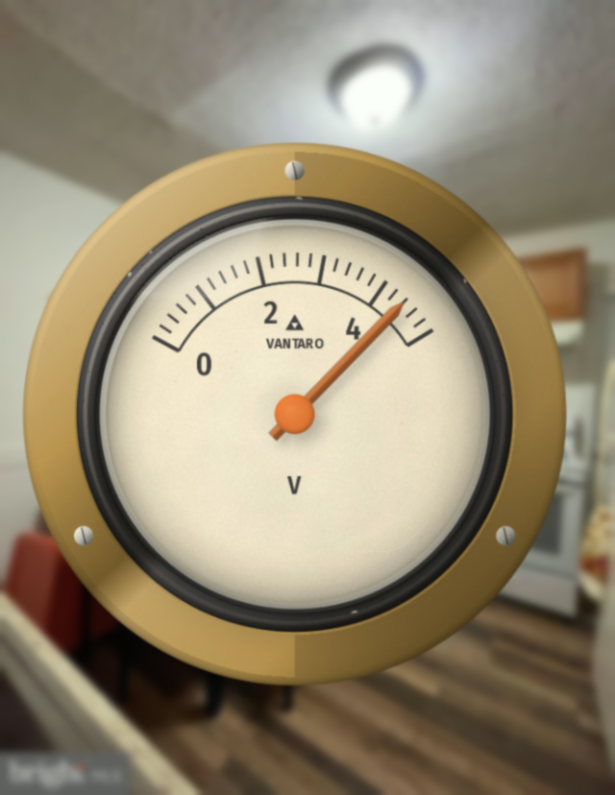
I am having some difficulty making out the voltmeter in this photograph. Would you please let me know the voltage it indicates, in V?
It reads 4.4 V
